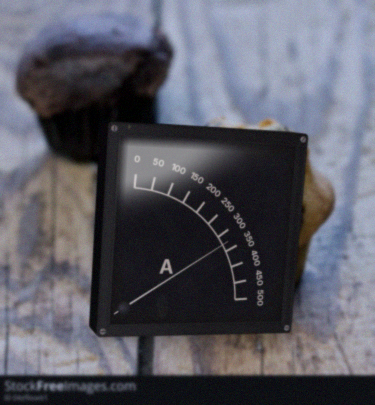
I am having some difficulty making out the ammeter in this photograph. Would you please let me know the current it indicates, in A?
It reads 325 A
